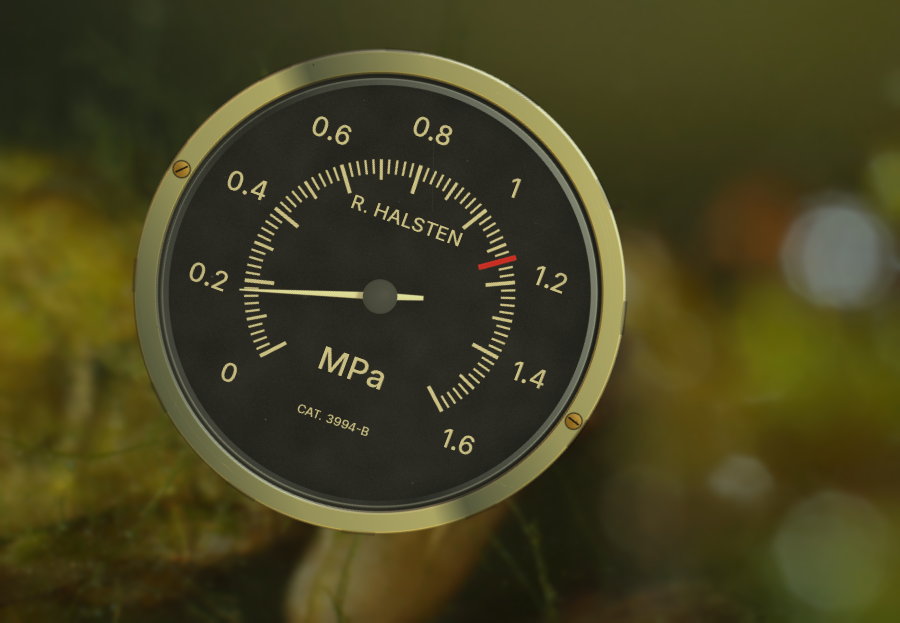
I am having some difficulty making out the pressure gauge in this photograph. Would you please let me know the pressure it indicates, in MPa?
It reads 0.18 MPa
